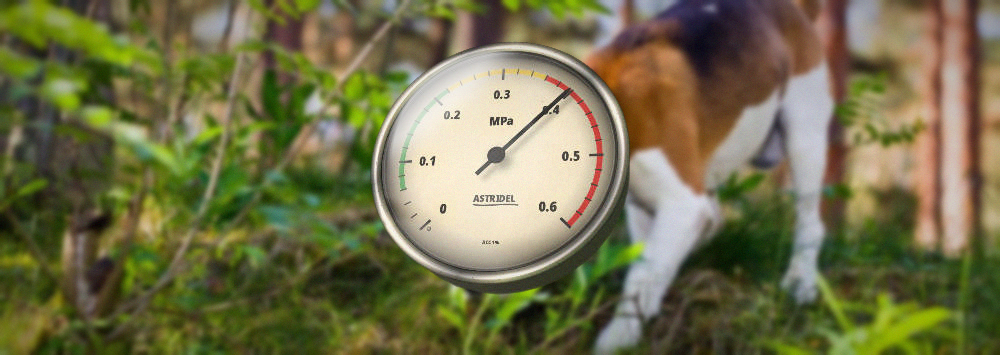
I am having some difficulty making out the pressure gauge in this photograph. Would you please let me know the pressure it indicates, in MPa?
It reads 0.4 MPa
